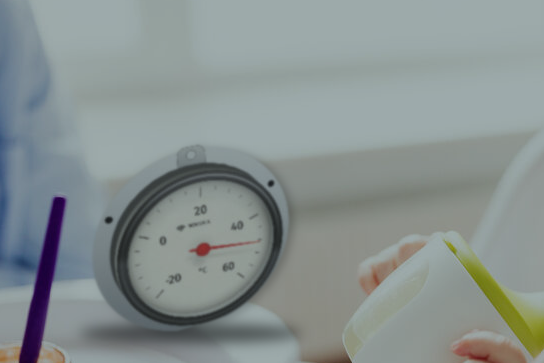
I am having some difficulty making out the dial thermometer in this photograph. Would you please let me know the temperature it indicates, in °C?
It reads 48 °C
